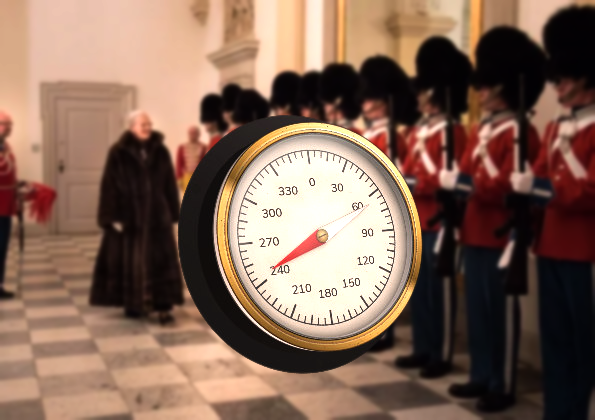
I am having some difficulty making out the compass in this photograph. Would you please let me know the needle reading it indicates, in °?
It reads 245 °
